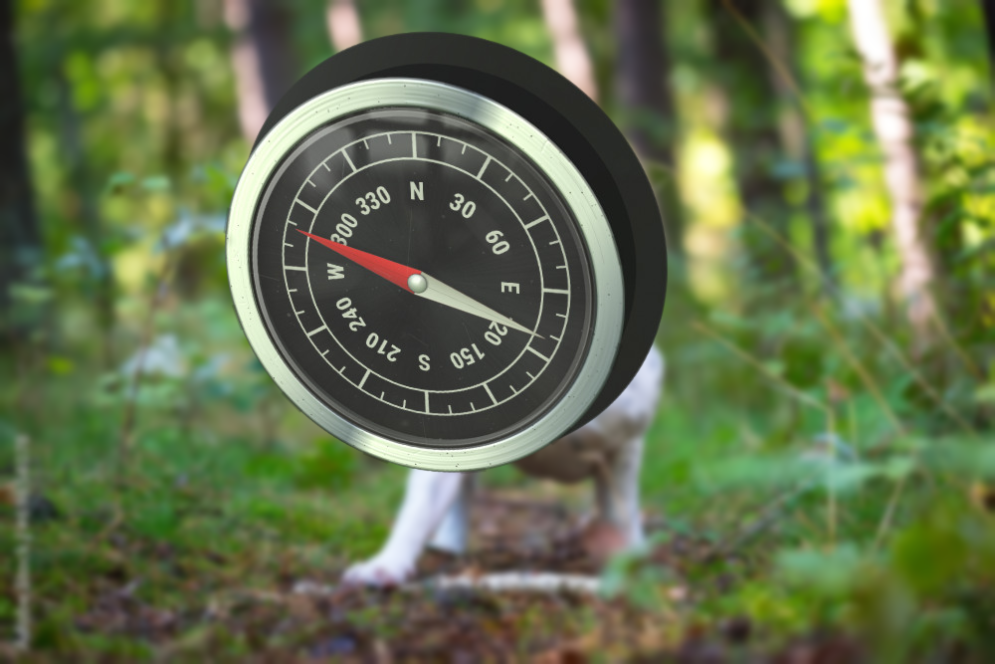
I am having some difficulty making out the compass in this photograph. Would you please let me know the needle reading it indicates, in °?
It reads 290 °
